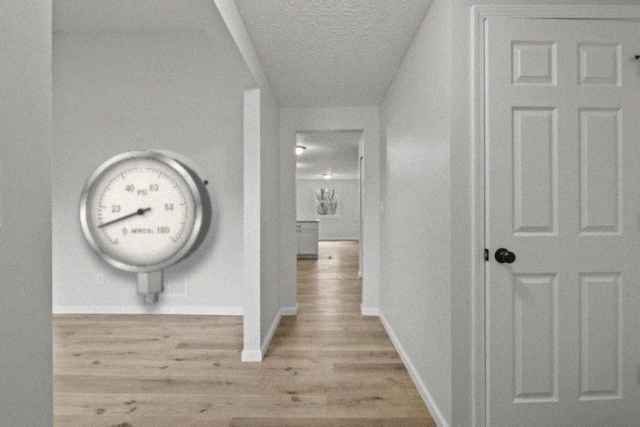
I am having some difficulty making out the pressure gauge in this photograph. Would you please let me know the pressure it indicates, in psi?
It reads 10 psi
